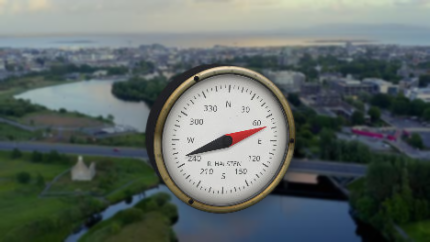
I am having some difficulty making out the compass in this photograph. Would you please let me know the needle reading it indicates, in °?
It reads 70 °
